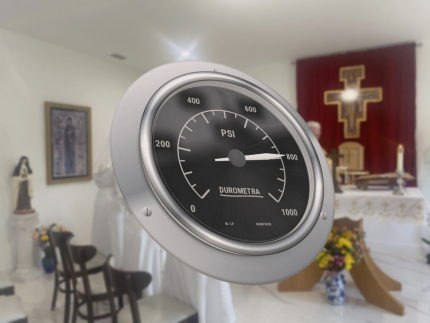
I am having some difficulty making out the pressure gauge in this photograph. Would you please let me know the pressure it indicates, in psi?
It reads 800 psi
